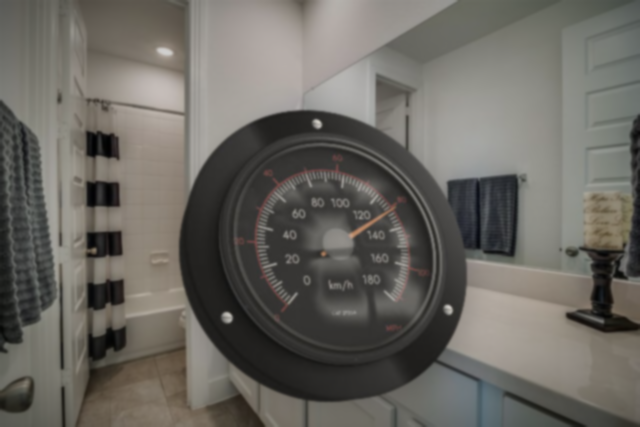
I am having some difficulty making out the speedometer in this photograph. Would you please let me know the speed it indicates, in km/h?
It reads 130 km/h
